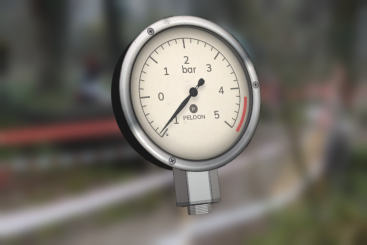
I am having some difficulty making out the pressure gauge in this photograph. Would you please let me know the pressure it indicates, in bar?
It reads -0.9 bar
